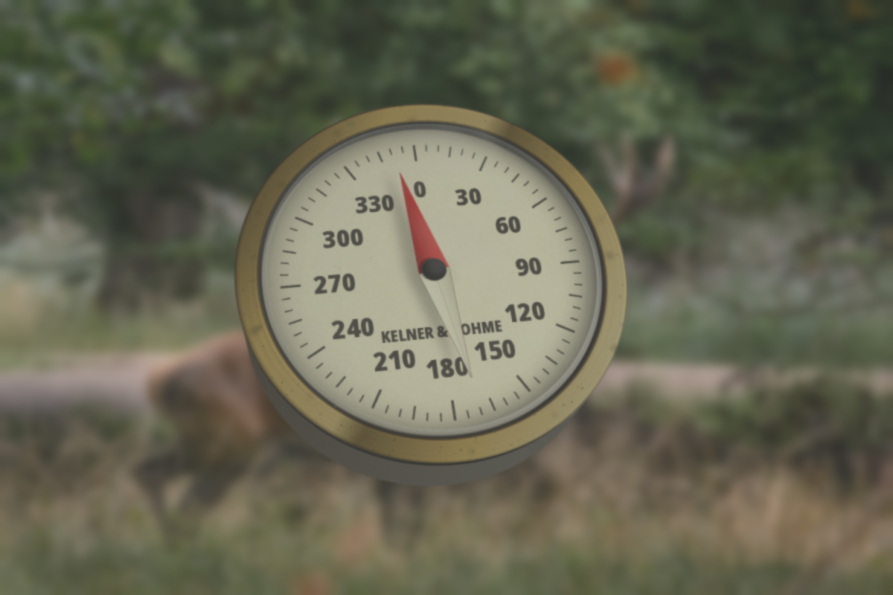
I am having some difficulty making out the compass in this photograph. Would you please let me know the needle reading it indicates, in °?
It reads 350 °
